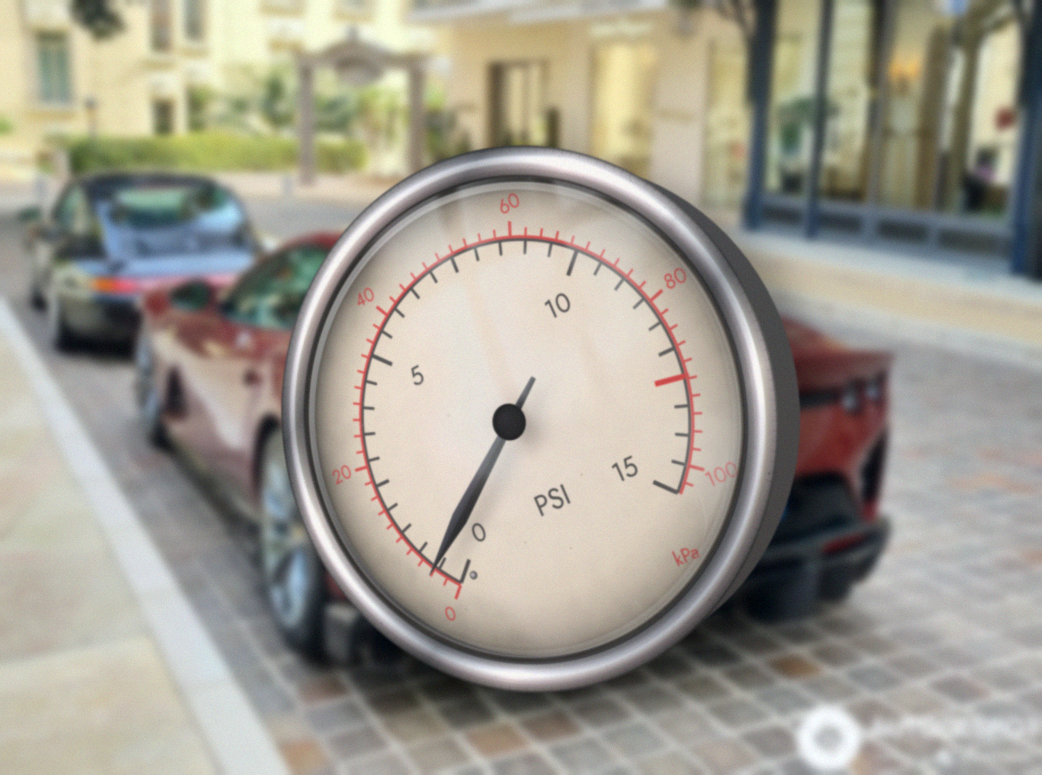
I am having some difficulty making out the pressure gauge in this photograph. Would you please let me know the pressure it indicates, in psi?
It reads 0.5 psi
